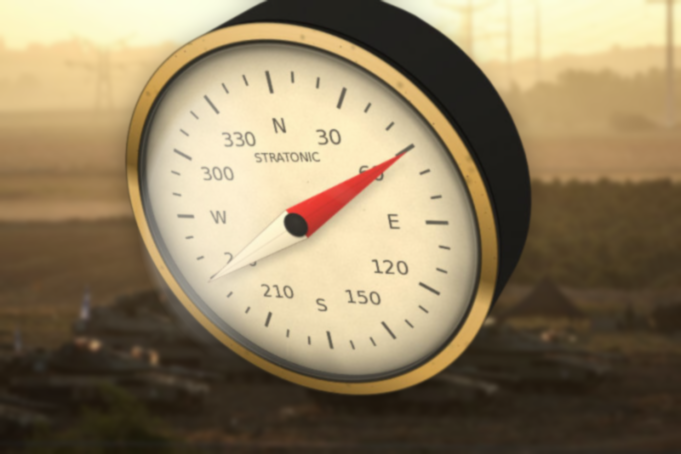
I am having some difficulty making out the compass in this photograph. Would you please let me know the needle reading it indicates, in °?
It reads 60 °
